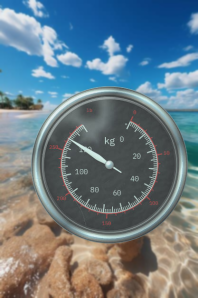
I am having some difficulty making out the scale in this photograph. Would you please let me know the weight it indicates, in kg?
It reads 120 kg
